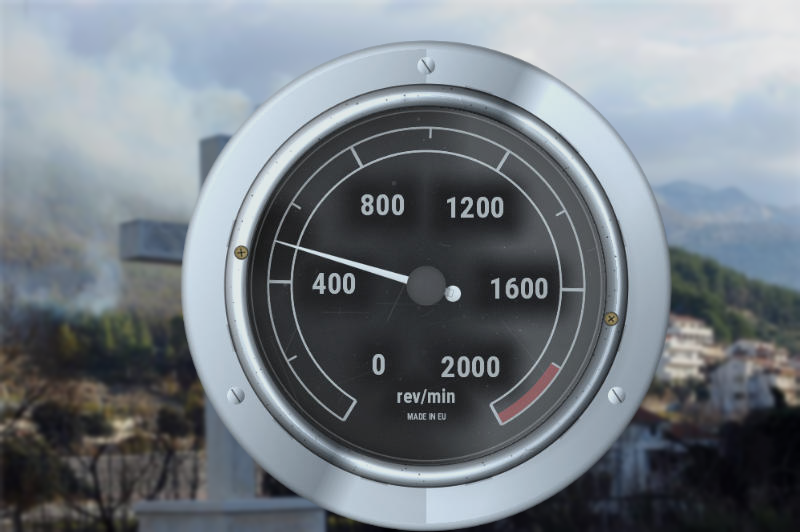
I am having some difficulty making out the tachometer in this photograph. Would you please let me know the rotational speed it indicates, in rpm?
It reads 500 rpm
